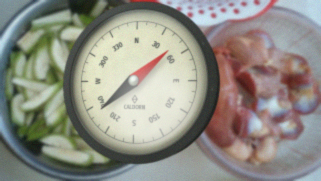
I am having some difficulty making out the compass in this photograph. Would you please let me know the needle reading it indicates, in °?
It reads 50 °
